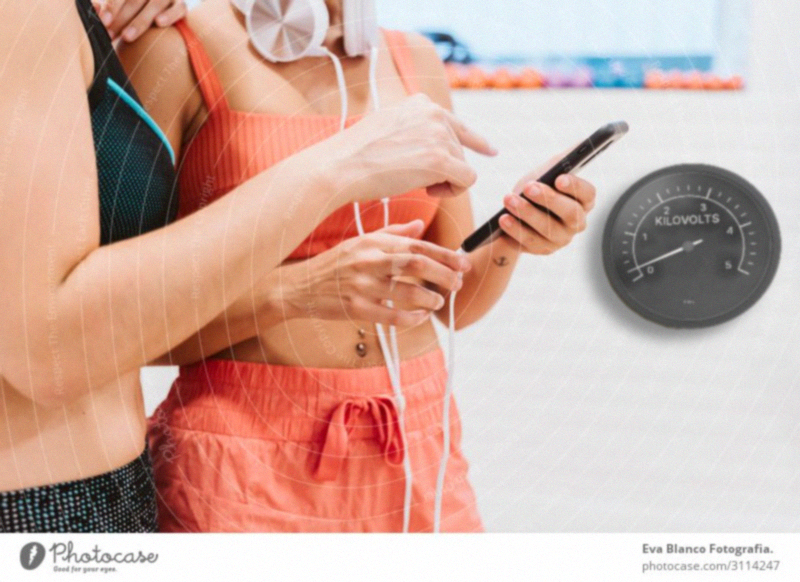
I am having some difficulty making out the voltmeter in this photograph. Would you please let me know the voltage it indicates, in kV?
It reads 0.2 kV
